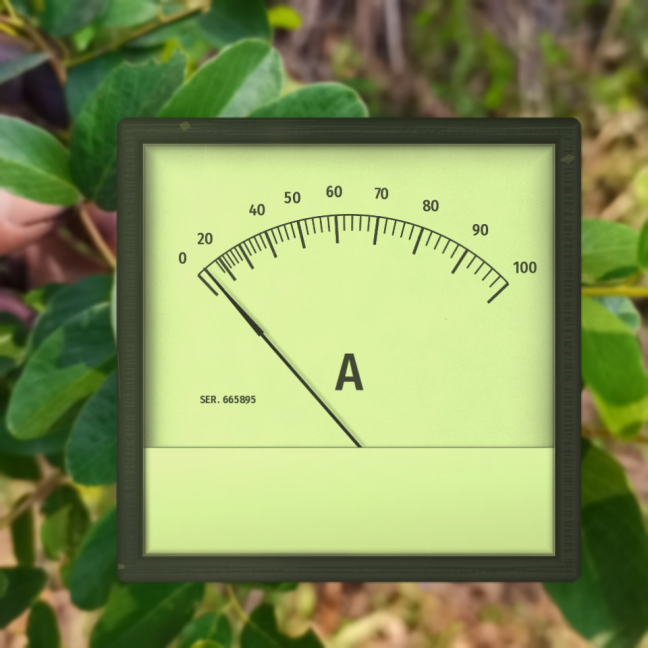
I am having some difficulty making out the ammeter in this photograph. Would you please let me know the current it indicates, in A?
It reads 10 A
